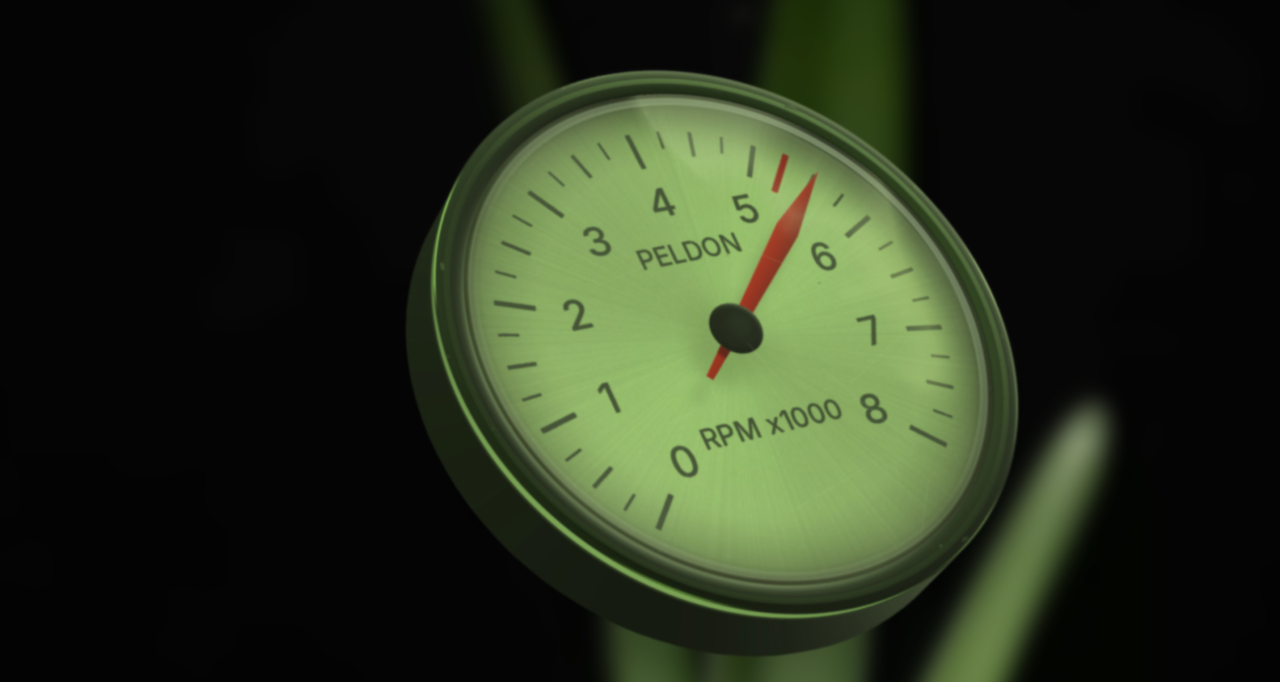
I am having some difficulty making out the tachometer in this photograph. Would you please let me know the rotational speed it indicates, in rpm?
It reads 5500 rpm
